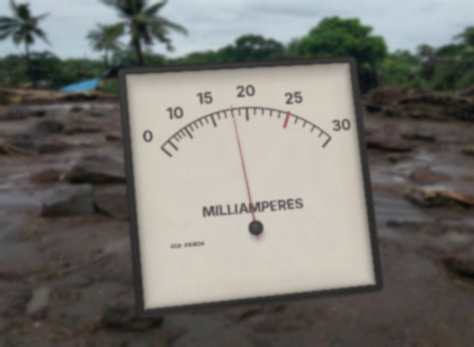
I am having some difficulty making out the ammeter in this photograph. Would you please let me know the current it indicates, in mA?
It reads 18 mA
